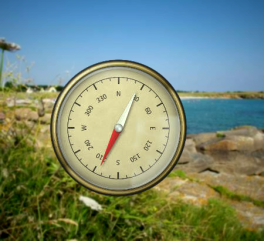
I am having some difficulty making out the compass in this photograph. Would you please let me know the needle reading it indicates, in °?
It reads 205 °
